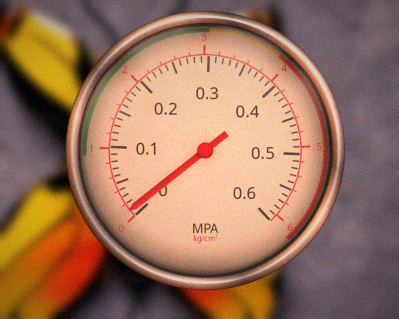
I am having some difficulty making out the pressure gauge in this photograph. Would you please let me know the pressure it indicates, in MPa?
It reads 0.01 MPa
